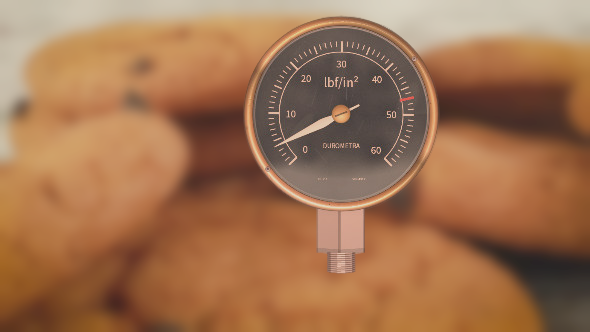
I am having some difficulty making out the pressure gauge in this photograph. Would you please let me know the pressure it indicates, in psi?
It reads 4 psi
